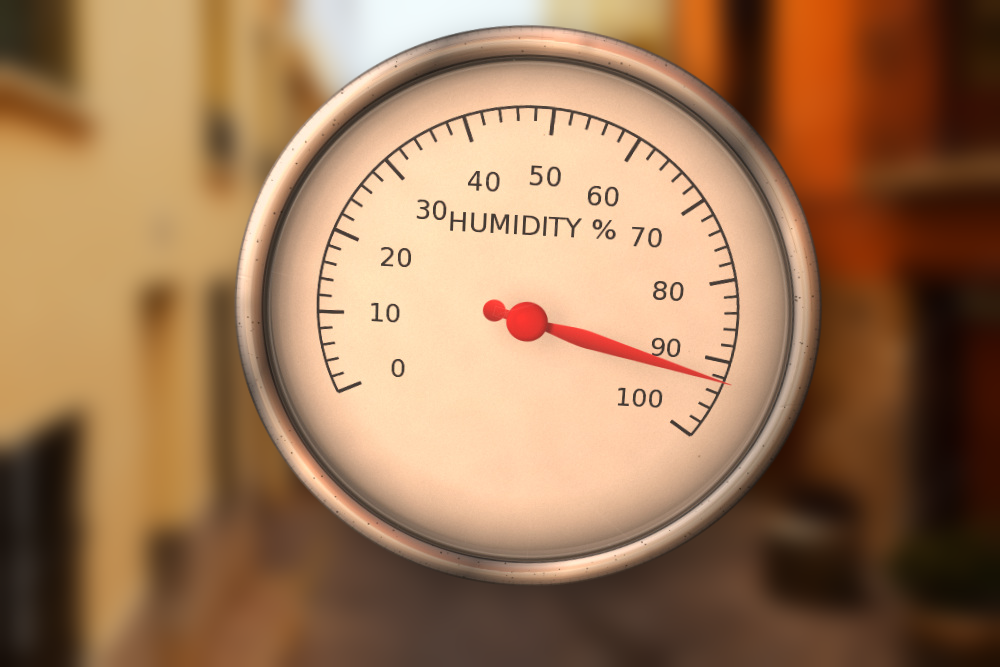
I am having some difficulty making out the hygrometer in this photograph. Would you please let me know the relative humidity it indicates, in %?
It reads 92 %
